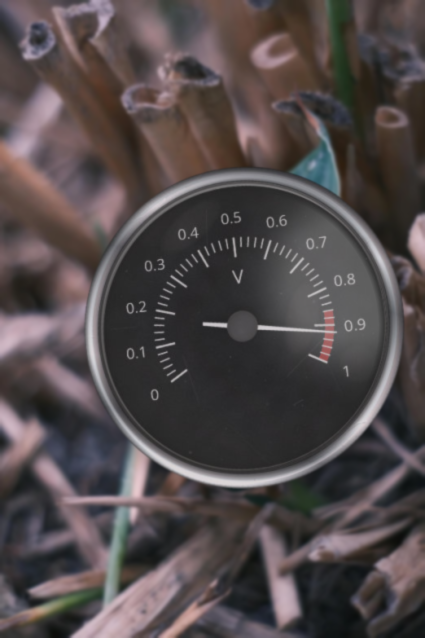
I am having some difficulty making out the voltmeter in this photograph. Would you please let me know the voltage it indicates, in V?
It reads 0.92 V
